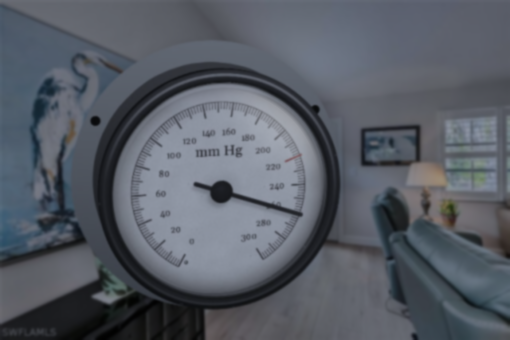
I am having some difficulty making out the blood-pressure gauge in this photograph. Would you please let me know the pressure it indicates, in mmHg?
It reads 260 mmHg
